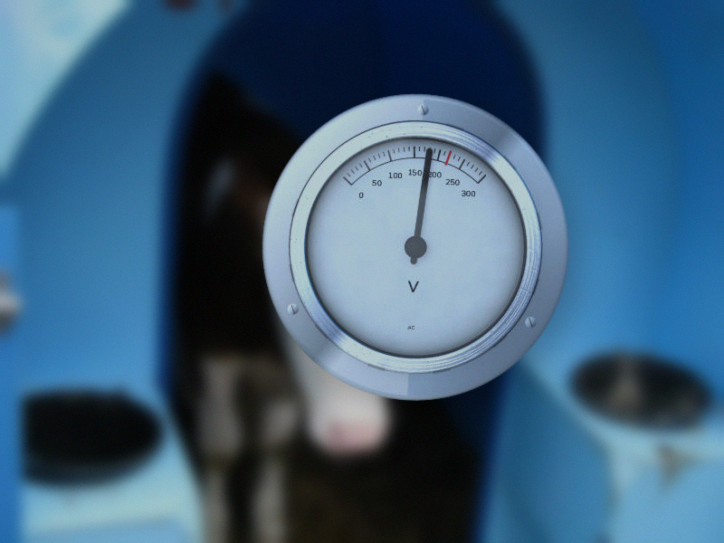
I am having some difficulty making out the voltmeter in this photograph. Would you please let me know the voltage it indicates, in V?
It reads 180 V
